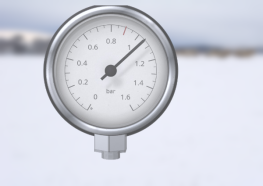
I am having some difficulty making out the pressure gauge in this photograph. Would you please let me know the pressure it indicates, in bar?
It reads 1.05 bar
